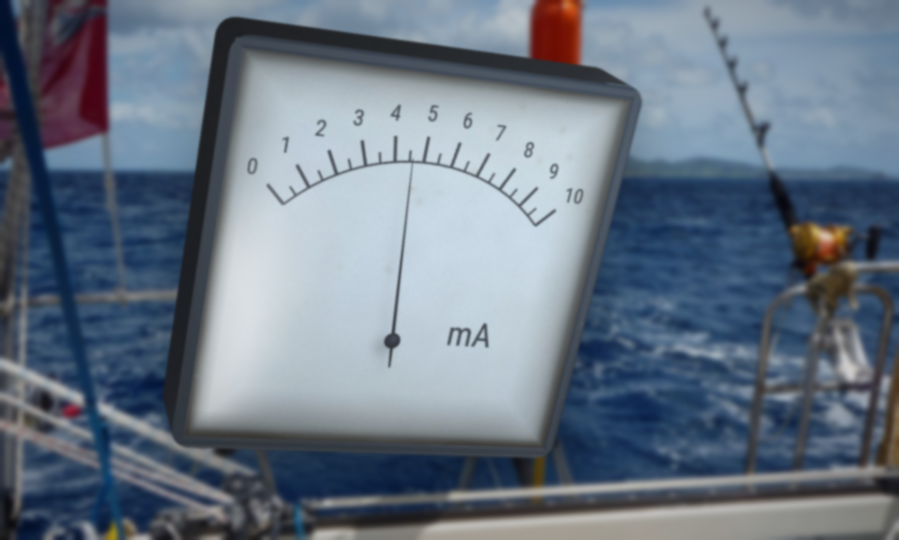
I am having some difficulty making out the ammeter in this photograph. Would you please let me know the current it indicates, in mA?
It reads 4.5 mA
